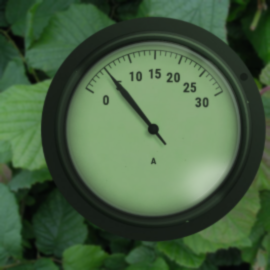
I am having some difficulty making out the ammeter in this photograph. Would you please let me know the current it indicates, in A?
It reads 5 A
